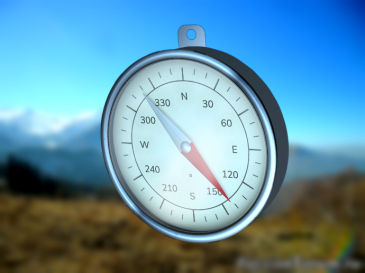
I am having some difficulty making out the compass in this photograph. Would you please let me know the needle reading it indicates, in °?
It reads 140 °
